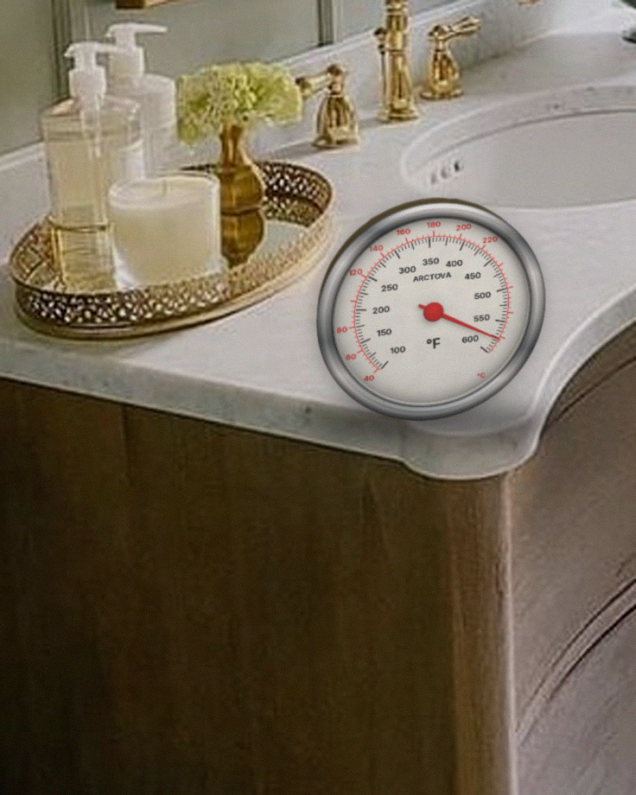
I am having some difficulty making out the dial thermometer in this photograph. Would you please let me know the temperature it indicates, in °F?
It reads 575 °F
